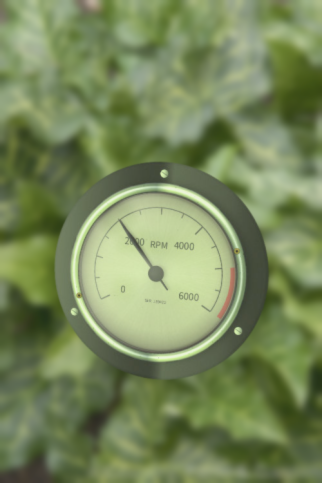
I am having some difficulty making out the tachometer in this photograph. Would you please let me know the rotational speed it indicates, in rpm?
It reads 2000 rpm
